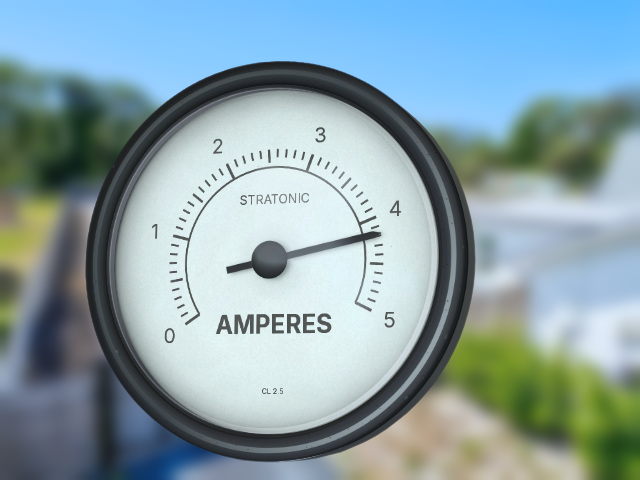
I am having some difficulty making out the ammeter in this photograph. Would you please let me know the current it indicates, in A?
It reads 4.2 A
